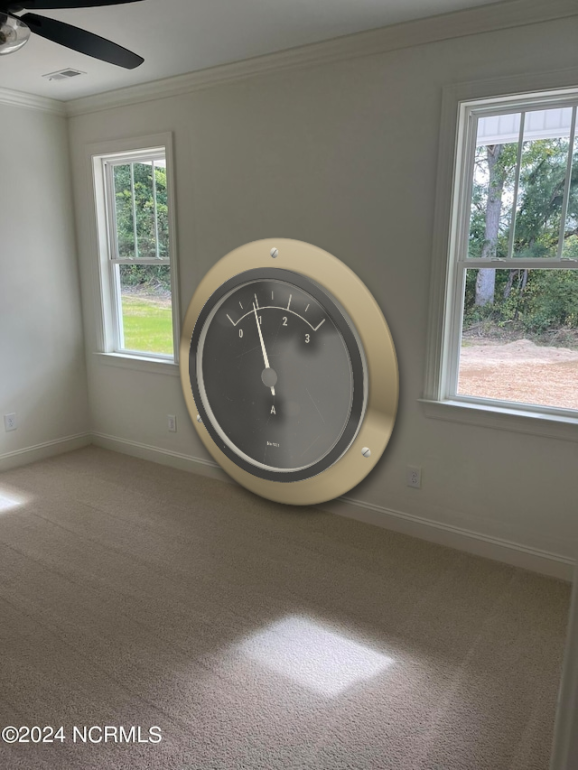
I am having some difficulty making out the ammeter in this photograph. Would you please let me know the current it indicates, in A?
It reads 1 A
